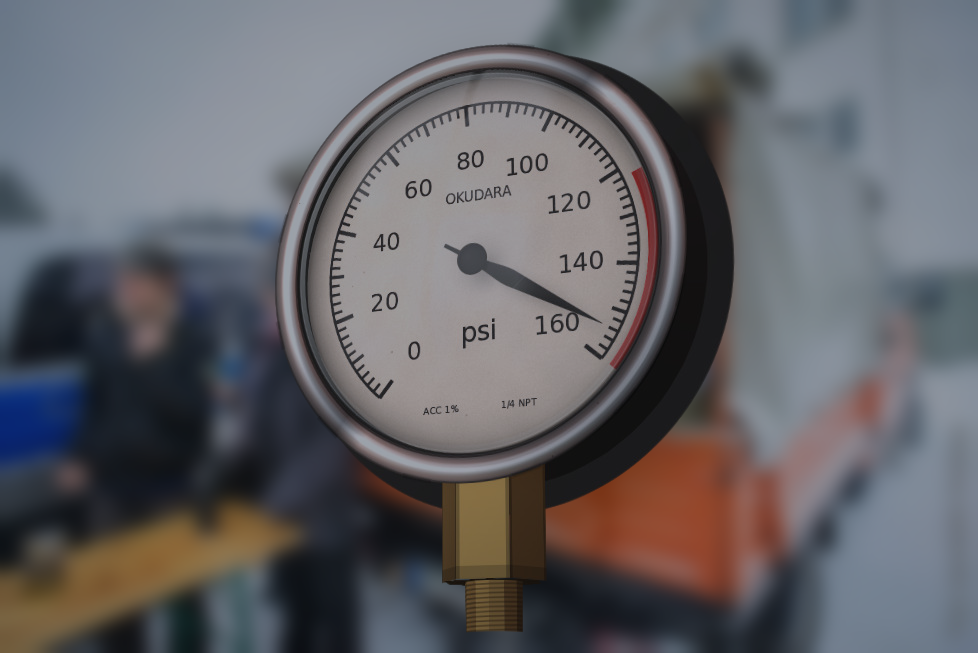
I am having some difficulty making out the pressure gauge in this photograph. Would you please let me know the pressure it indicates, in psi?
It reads 154 psi
